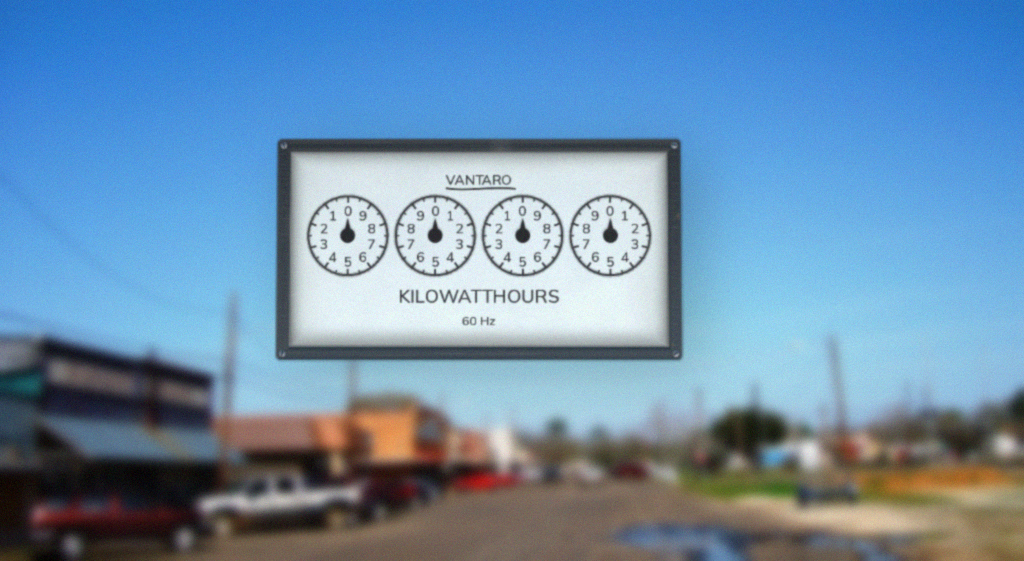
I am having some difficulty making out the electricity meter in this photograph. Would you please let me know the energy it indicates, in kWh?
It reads 0 kWh
